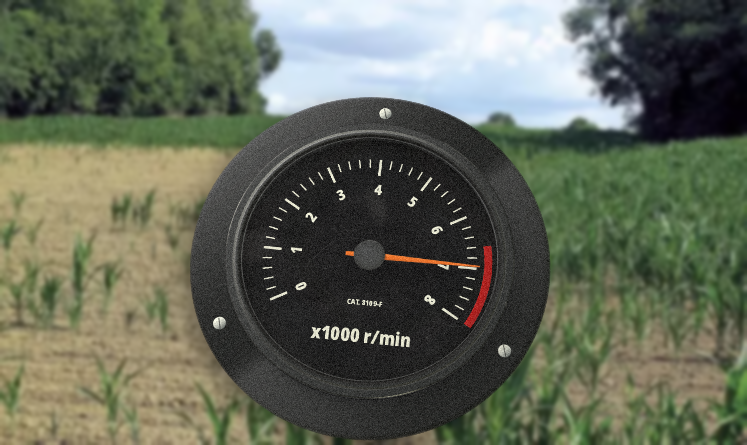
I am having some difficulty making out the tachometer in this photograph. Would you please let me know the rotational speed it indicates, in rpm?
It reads 7000 rpm
